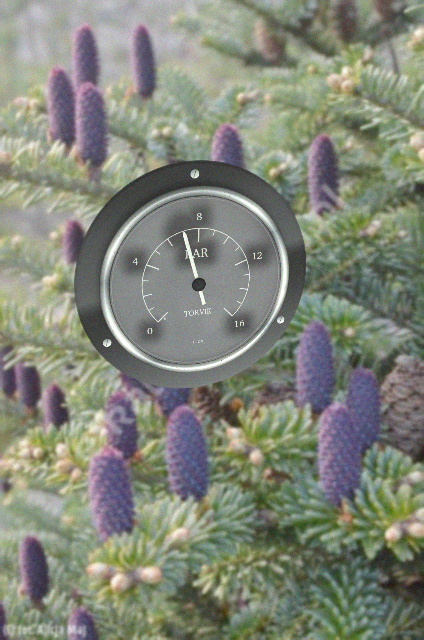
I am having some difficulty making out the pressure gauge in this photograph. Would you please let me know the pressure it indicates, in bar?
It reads 7 bar
